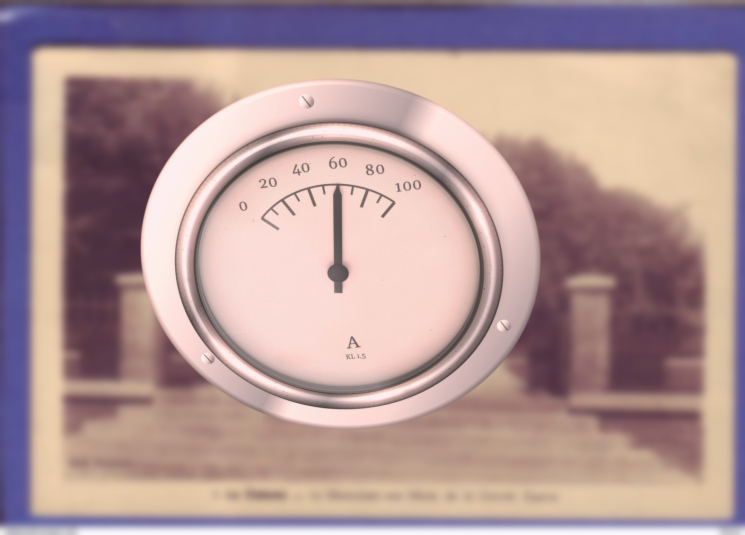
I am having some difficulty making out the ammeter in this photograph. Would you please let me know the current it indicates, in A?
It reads 60 A
